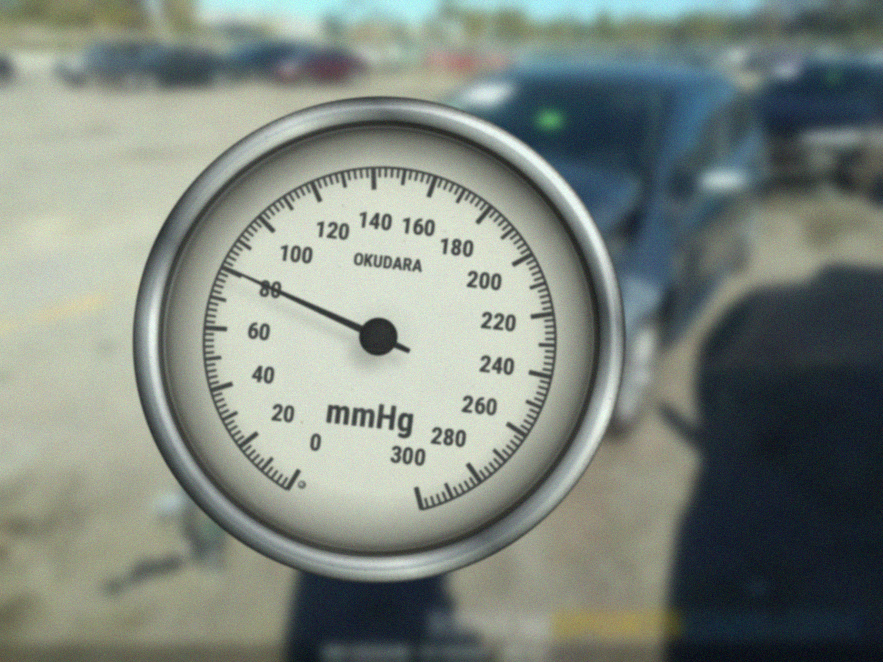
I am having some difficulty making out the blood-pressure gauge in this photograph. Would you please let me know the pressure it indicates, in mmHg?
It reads 80 mmHg
